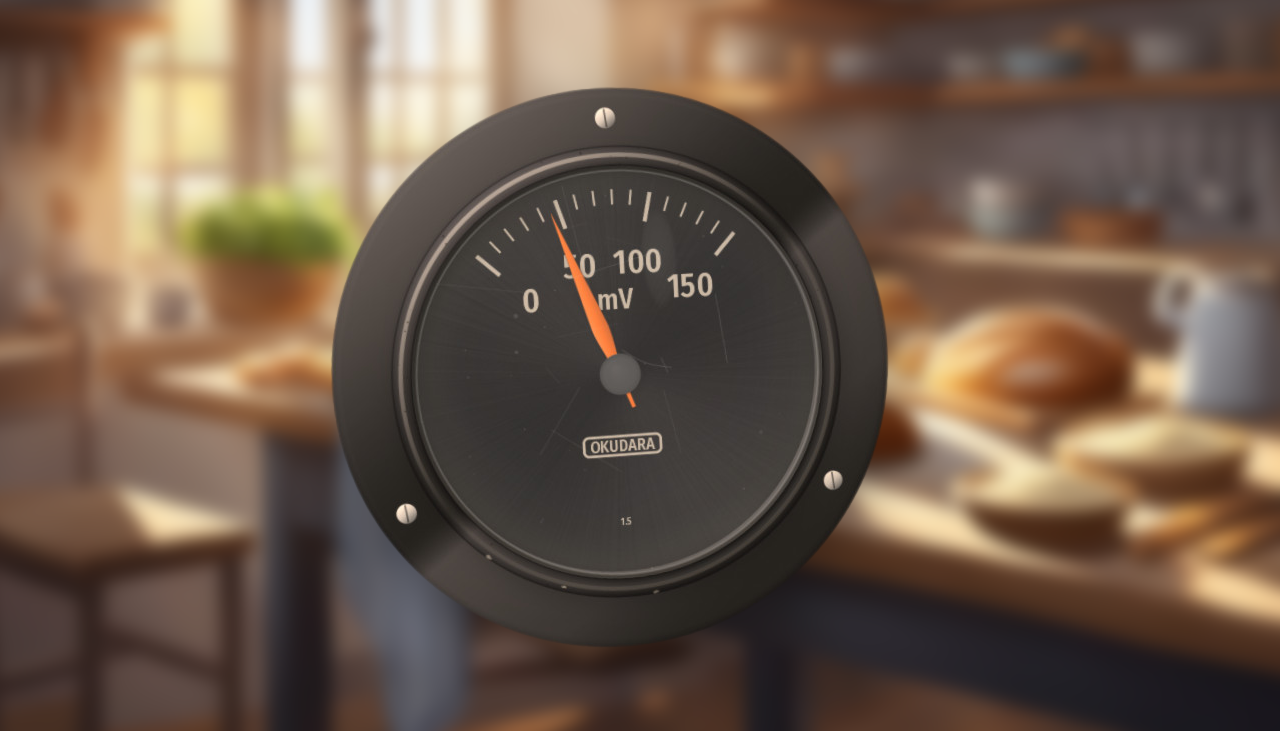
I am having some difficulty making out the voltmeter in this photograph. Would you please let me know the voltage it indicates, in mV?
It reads 45 mV
